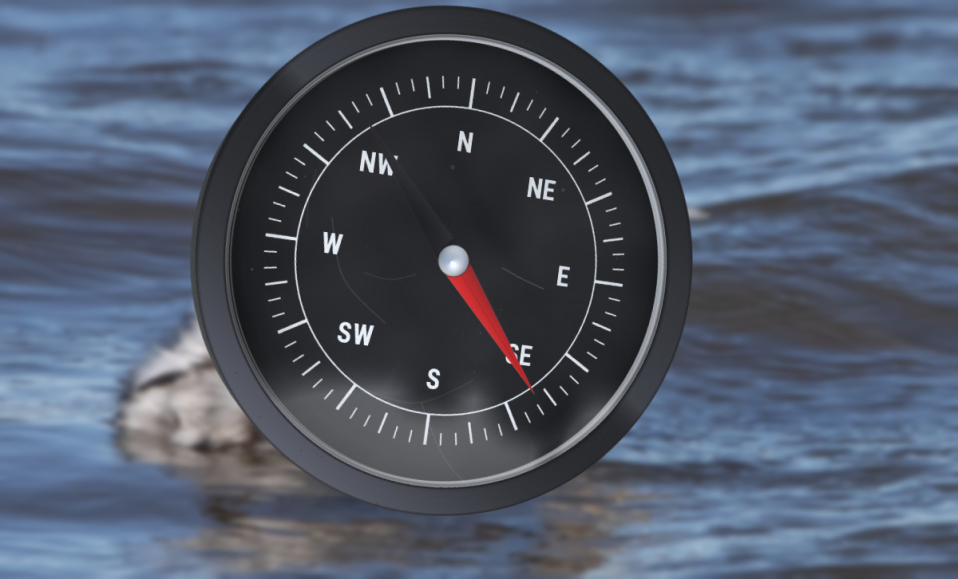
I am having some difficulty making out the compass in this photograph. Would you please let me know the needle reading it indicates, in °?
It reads 140 °
